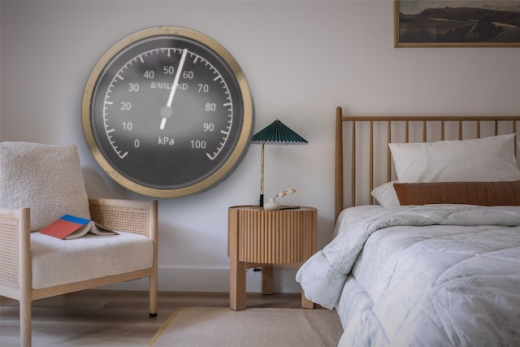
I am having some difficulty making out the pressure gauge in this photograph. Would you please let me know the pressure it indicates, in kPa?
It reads 56 kPa
